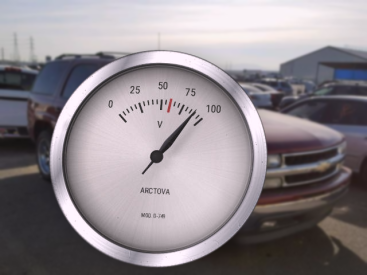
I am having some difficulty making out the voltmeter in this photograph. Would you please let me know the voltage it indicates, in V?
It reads 90 V
